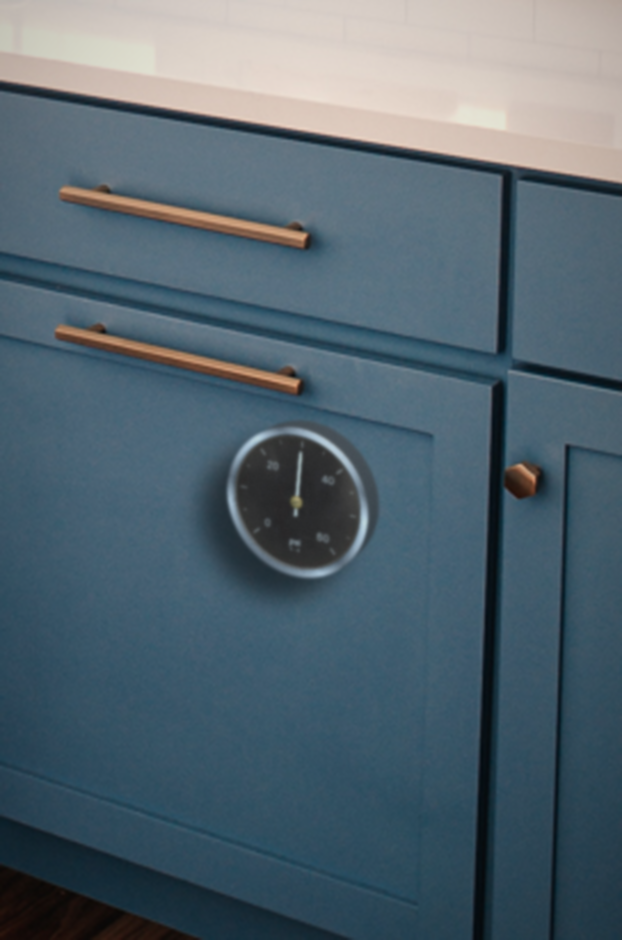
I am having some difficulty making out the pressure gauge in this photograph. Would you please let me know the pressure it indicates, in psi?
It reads 30 psi
